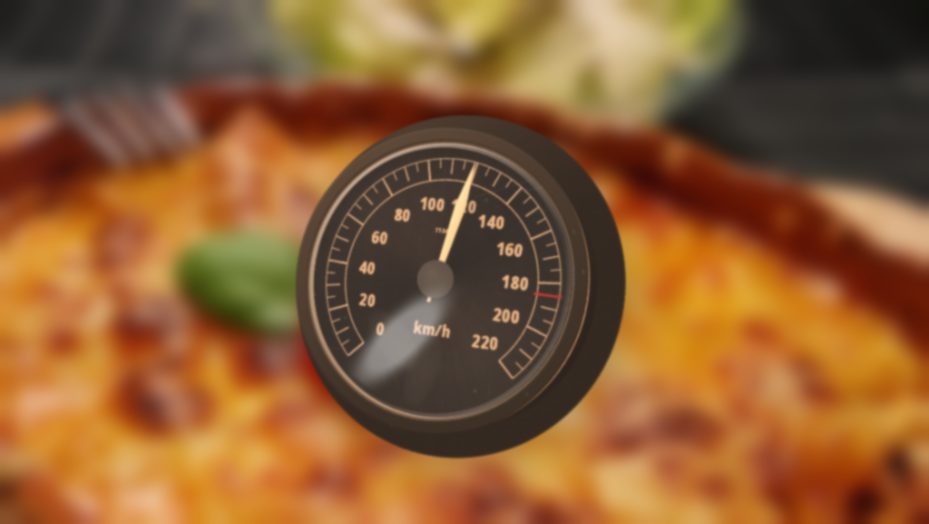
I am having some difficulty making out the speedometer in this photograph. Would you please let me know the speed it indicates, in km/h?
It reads 120 km/h
